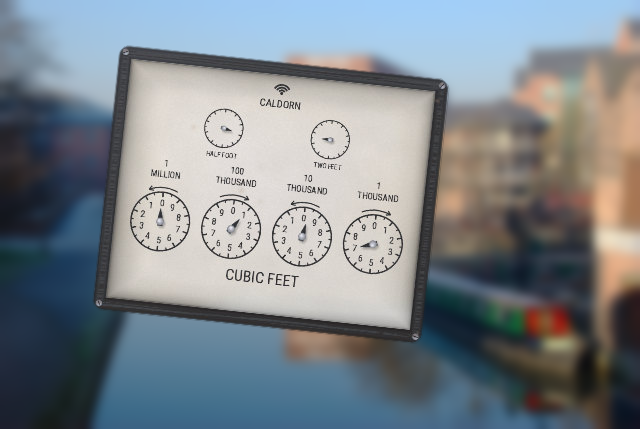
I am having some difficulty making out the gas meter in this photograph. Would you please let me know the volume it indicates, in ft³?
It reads 9700 ft³
